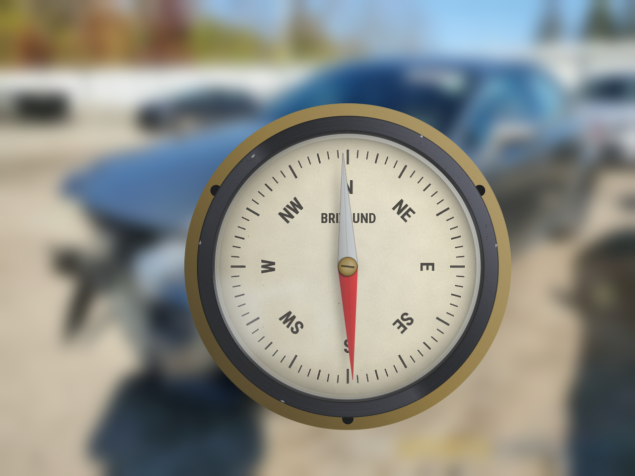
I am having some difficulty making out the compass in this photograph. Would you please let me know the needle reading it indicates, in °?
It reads 177.5 °
